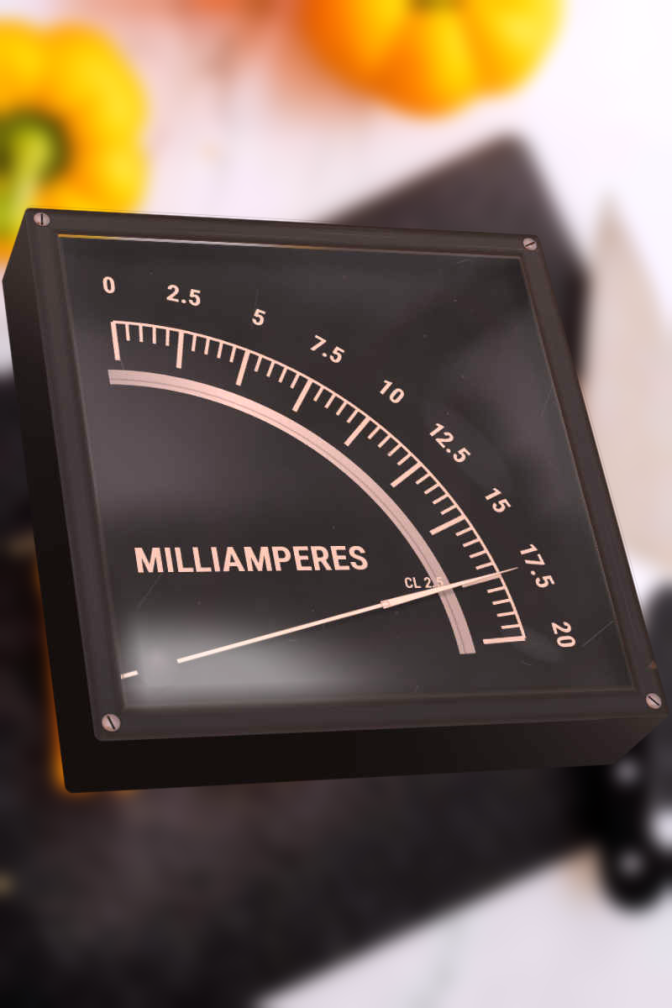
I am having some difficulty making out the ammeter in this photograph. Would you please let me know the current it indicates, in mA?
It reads 17.5 mA
